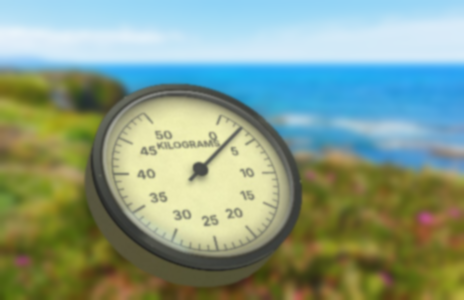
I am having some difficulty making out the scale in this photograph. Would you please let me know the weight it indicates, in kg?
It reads 3 kg
